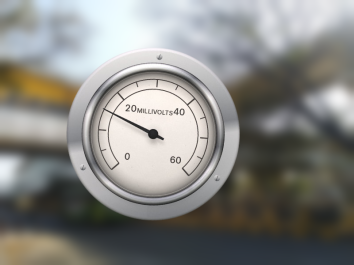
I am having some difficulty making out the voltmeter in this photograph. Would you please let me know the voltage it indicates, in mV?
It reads 15 mV
